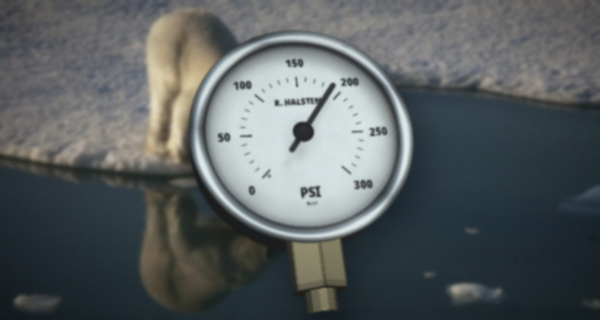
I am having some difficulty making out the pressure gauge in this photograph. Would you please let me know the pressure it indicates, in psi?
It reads 190 psi
